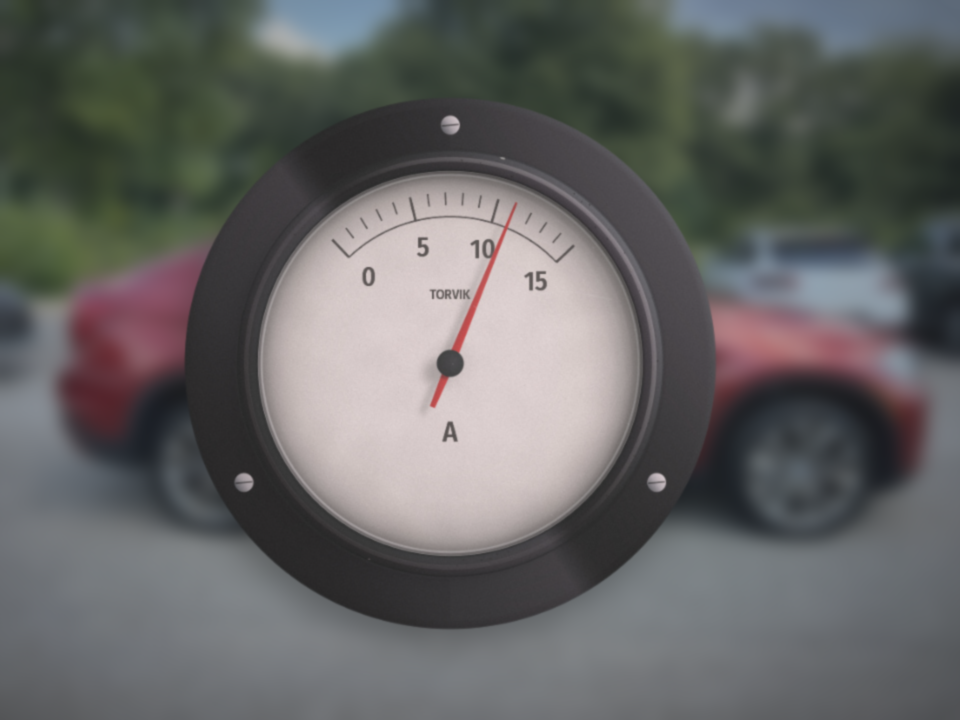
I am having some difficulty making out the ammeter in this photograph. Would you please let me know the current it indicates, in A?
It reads 11 A
